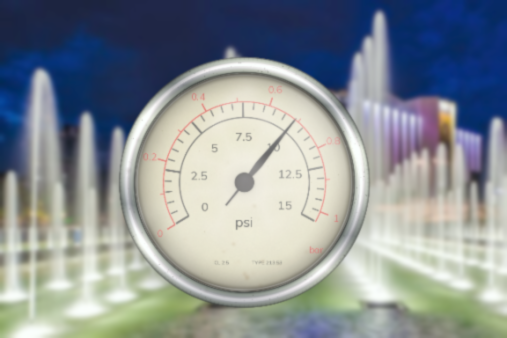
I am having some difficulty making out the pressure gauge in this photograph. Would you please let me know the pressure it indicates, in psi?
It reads 10 psi
